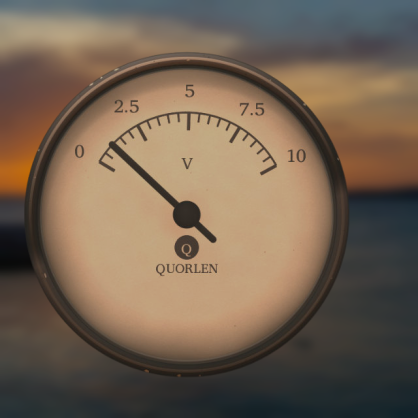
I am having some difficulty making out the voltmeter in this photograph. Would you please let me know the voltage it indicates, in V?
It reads 1 V
